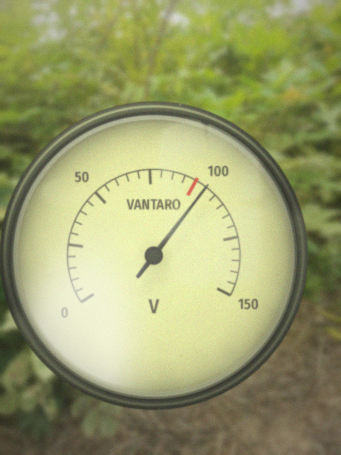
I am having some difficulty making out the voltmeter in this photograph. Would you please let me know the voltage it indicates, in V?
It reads 100 V
